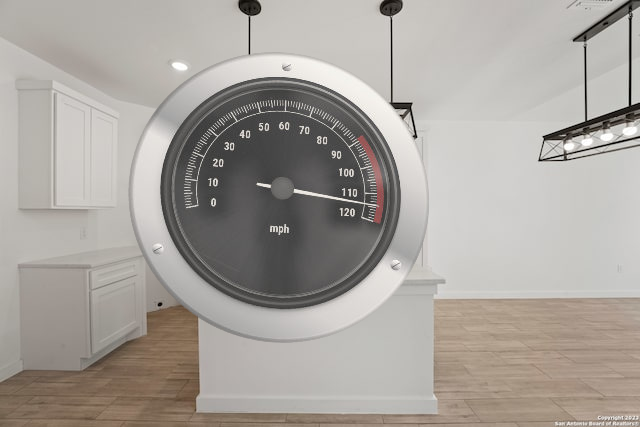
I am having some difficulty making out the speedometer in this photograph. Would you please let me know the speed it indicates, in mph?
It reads 115 mph
